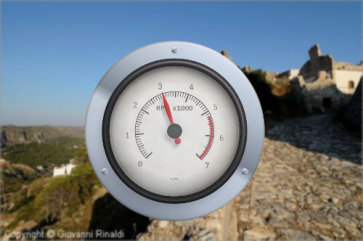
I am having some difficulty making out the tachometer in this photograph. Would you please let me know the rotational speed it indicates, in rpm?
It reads 3000 rpm
